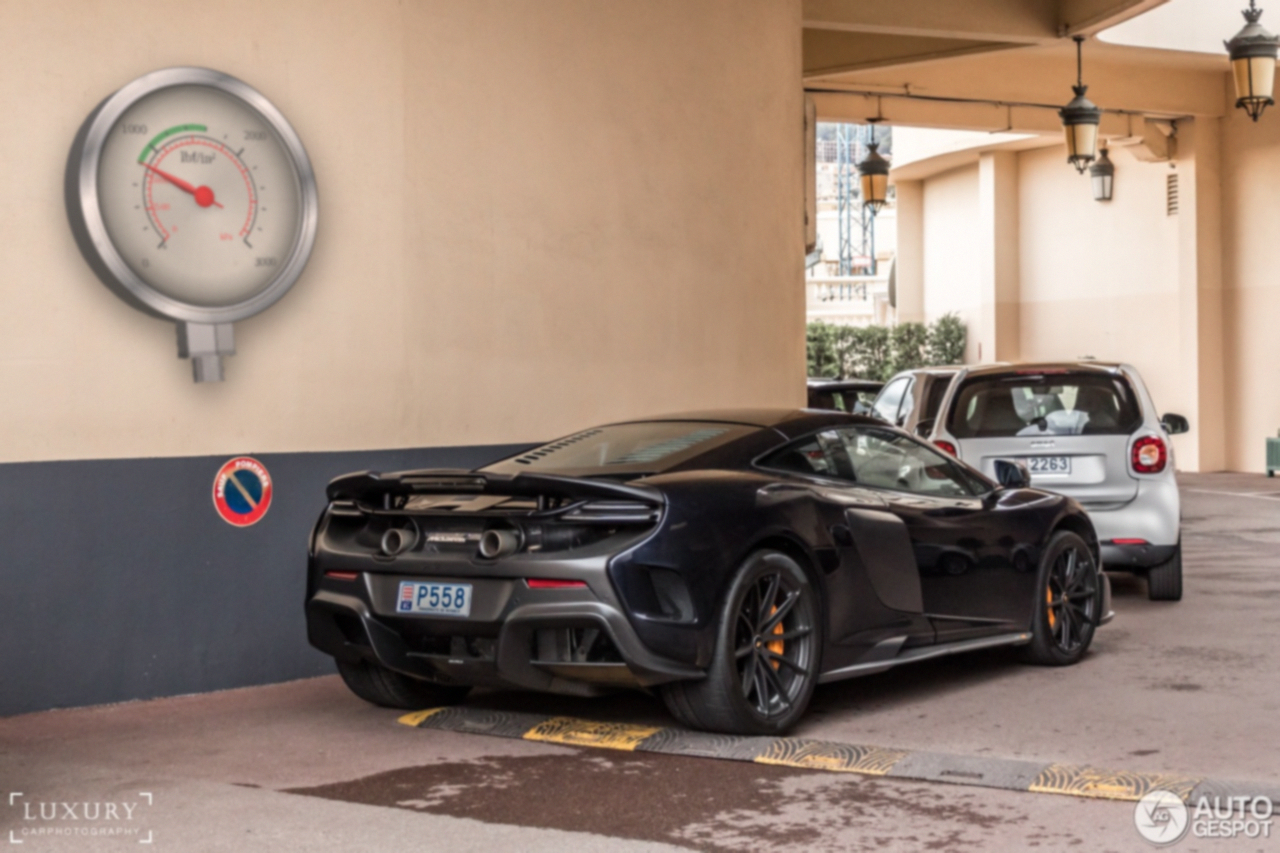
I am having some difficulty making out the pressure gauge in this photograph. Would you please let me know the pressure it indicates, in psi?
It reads 800 psi
